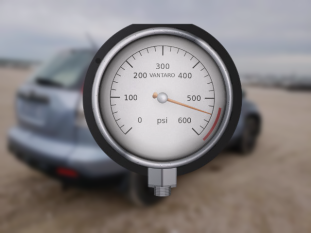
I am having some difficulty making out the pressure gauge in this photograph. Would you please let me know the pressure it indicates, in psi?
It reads 540 psi
